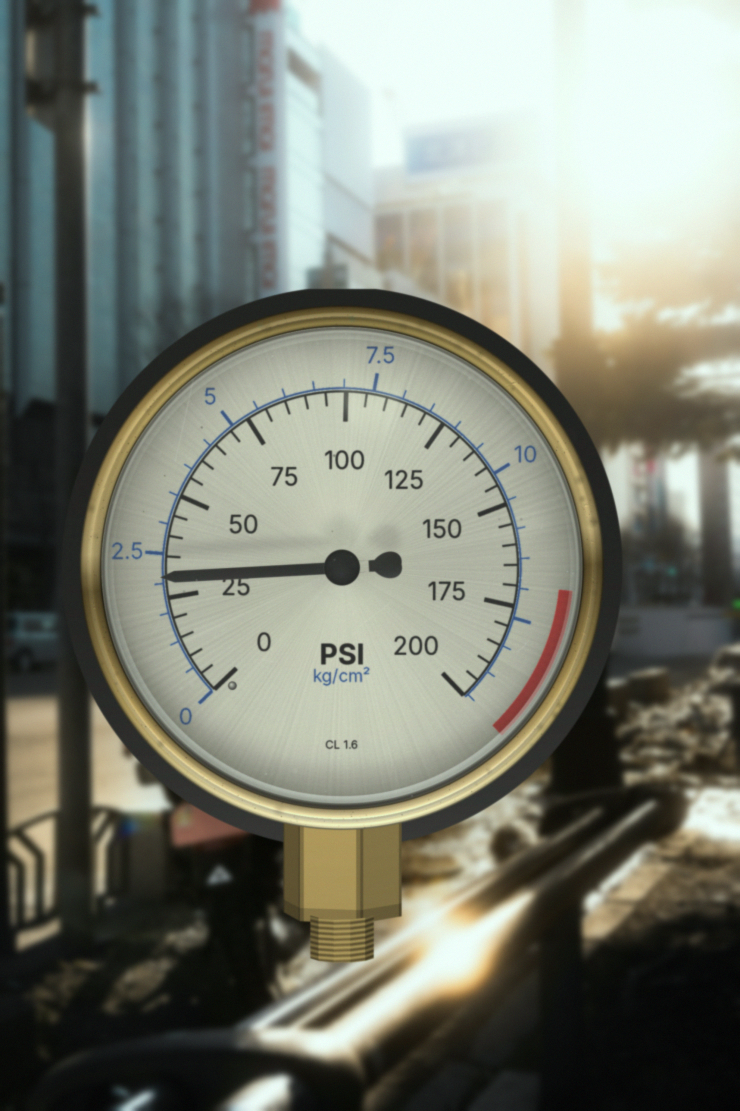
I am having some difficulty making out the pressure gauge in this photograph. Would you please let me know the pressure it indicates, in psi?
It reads 30 psi
